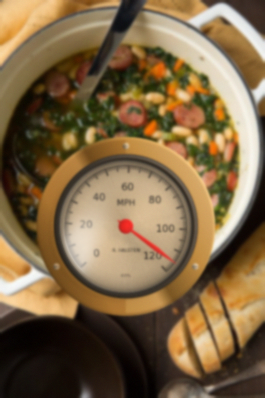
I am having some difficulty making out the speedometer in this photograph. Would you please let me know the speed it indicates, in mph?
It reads 115 mph
